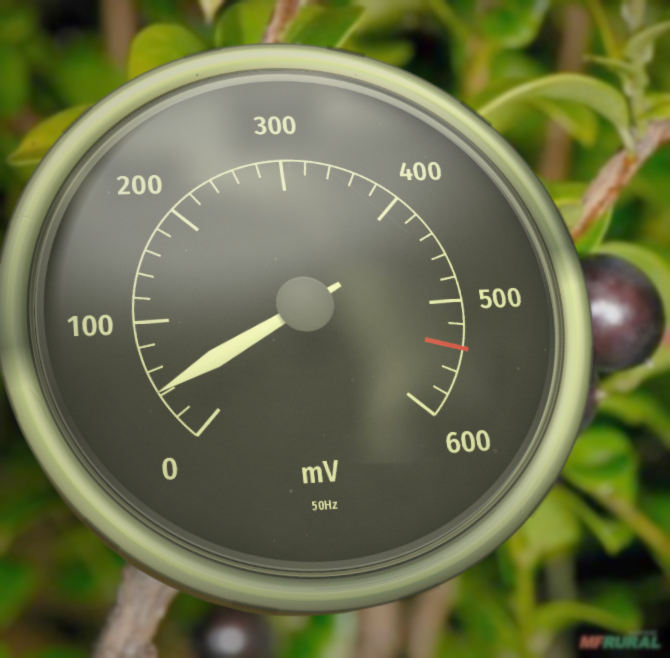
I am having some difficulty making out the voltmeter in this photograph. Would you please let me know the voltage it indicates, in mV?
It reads 40 mV
